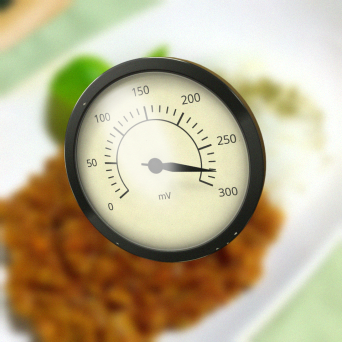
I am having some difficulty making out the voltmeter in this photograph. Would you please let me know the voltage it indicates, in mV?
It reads 280 mV
